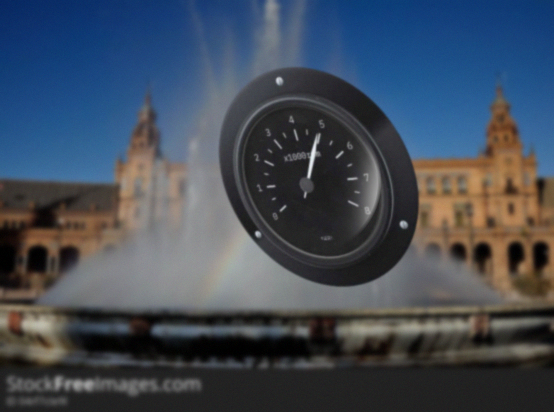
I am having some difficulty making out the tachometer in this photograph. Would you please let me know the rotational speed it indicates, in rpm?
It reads 5000 rpm
